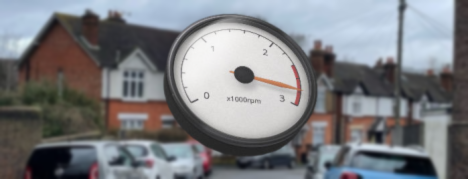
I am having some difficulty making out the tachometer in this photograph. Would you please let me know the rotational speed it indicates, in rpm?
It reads 2800 rpm
